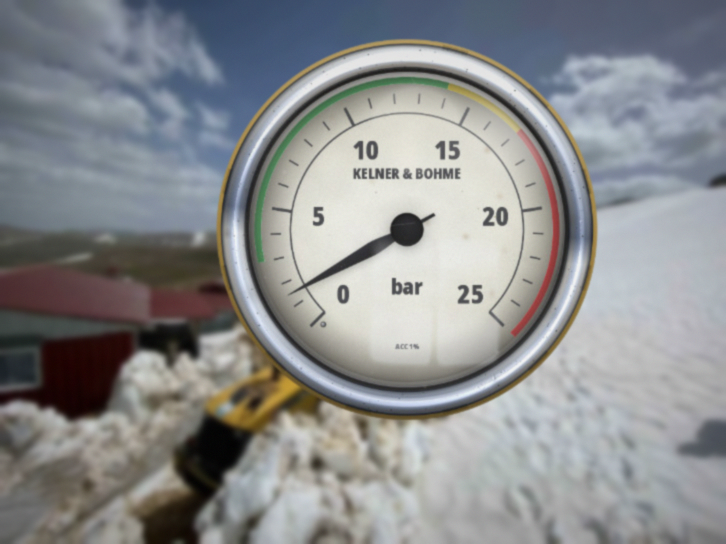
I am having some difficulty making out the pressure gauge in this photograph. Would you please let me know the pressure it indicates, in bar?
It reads 1.5 bar
